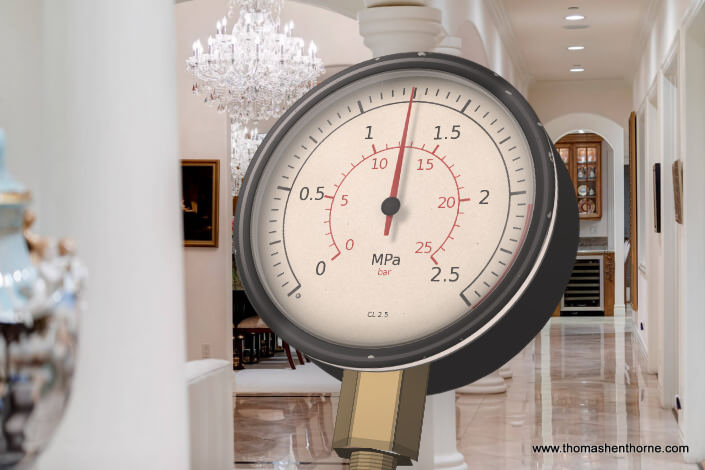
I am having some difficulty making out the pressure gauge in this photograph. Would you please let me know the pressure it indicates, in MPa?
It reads 1.25 MPa
